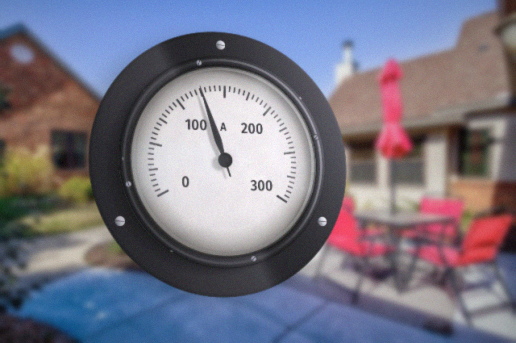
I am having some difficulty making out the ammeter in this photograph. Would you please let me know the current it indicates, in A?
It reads 125 A
